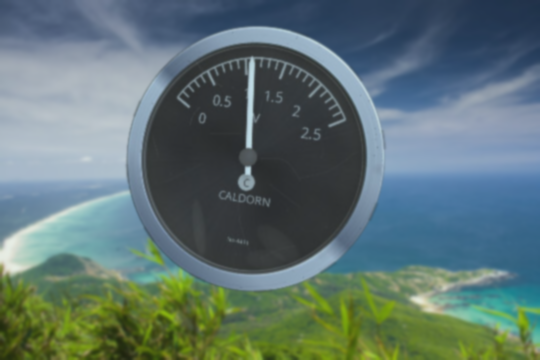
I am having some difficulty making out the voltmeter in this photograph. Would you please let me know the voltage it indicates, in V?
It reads 1.1 V
